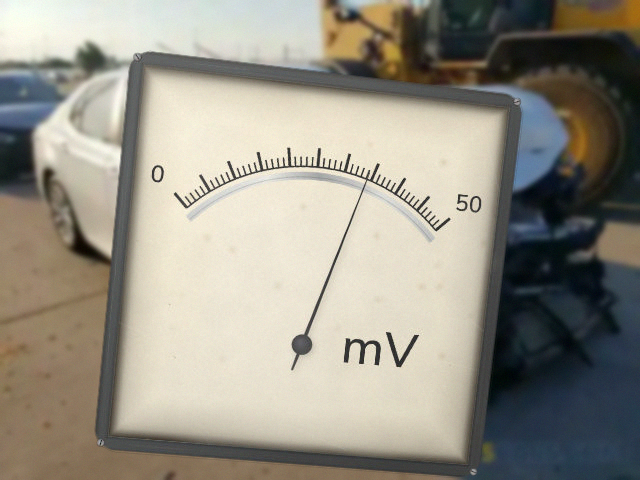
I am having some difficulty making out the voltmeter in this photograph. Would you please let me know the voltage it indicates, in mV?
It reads 34 mV
